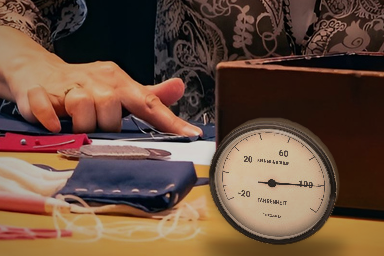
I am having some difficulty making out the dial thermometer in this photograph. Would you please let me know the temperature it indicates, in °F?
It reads 100 °F
